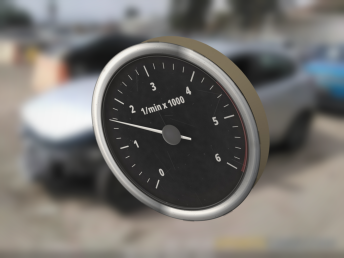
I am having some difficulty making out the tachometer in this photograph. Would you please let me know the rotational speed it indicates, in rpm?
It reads 1600 rpm
